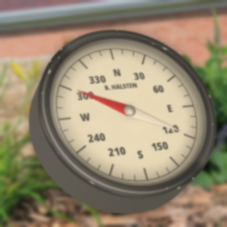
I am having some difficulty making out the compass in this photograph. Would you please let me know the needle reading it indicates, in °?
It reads 300 °
